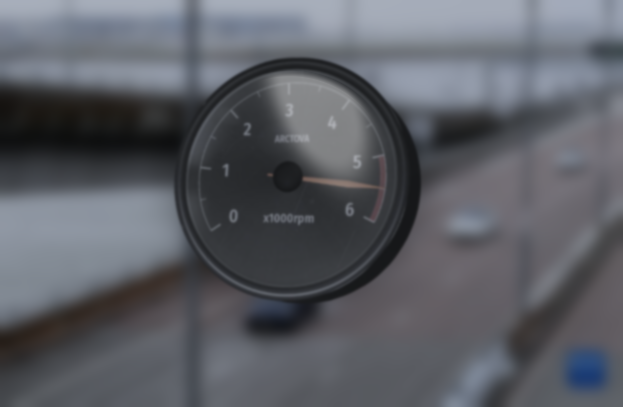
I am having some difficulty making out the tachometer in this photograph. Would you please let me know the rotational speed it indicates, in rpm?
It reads 5500 rpm
